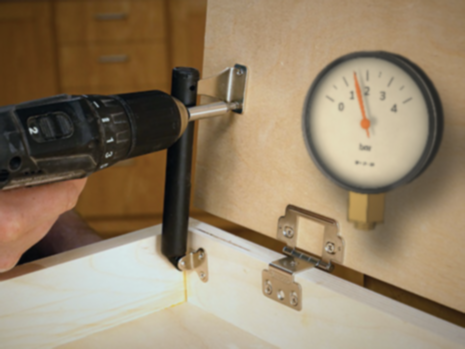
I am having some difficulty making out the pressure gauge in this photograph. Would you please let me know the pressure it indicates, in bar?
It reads 1.5 bar
